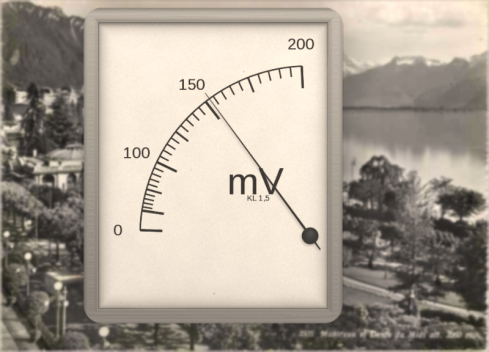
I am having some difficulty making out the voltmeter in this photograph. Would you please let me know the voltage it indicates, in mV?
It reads 152.5 mV
